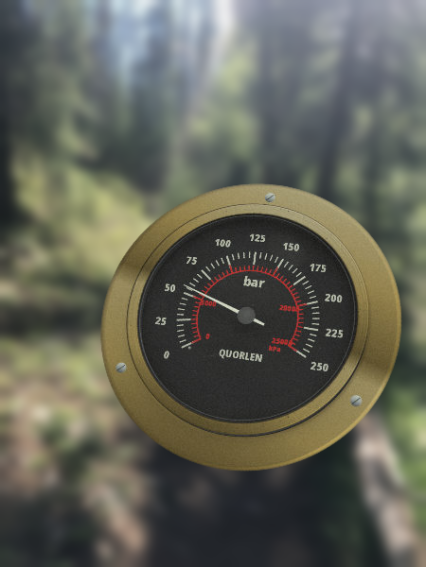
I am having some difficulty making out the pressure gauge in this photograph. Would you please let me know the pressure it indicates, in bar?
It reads 55 bar
